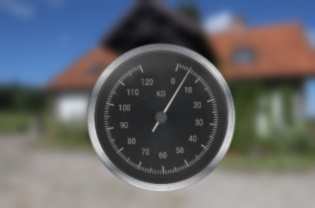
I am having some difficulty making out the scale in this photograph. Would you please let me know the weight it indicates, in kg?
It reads 5 kg
